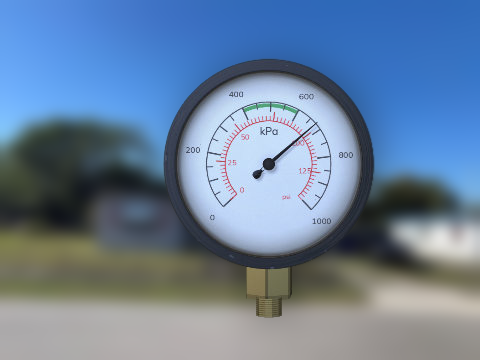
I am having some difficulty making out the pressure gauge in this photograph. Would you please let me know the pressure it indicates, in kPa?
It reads 675 kPa
